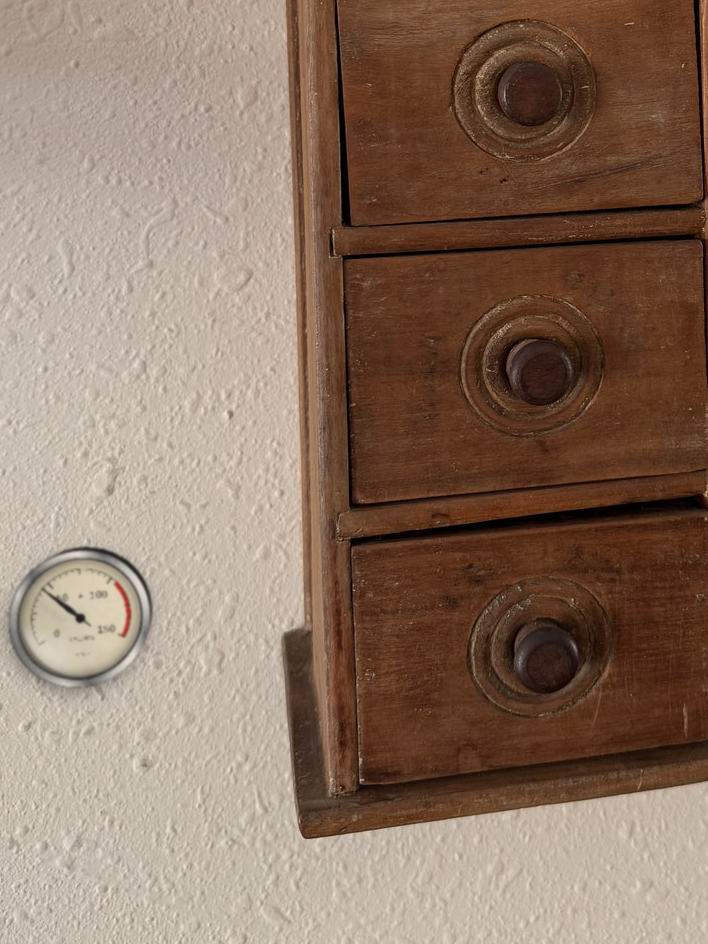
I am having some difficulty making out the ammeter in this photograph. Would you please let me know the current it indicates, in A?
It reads 45 A
